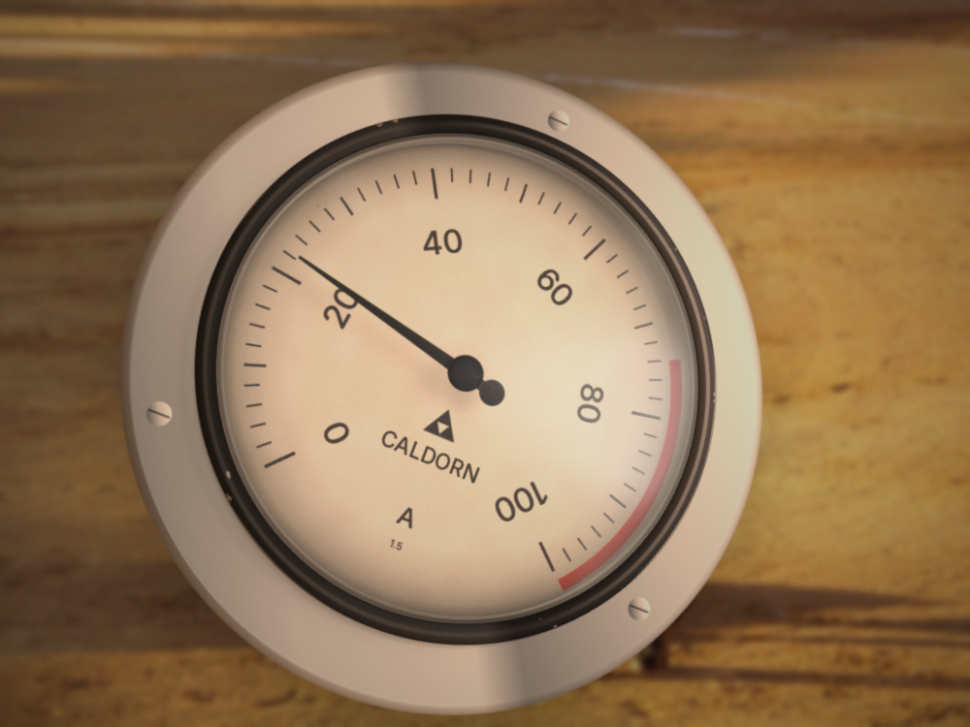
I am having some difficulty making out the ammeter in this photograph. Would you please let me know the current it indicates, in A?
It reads 22 A
